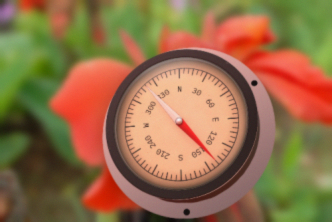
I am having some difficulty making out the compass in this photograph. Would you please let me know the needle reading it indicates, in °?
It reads 140 °
